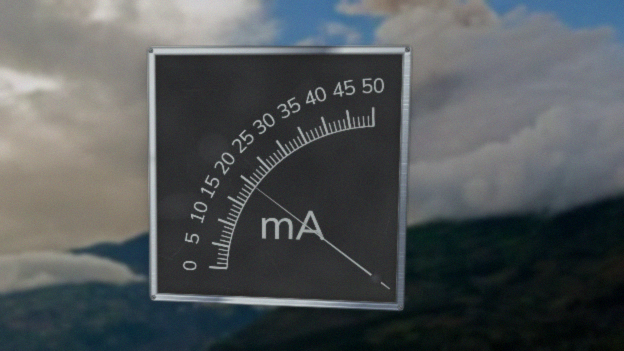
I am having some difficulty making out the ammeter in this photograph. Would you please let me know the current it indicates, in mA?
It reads 20 mA
